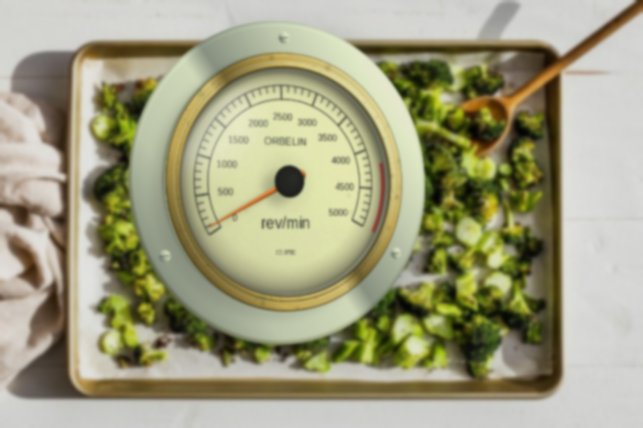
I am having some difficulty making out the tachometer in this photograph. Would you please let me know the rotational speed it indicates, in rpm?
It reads 100 rpm
